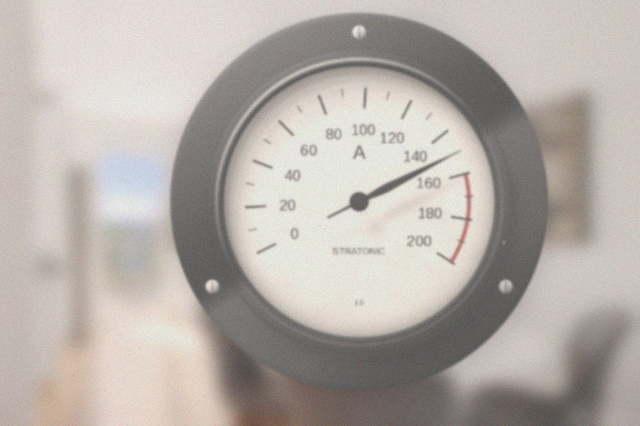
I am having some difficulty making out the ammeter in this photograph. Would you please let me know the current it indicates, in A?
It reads 150 A
